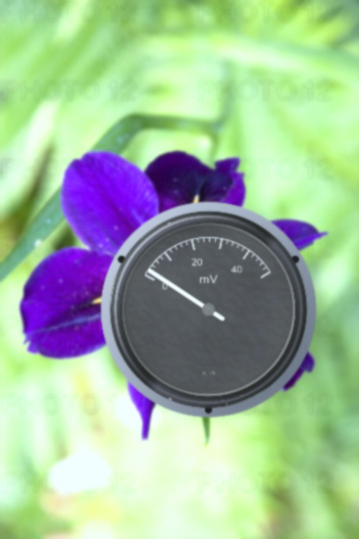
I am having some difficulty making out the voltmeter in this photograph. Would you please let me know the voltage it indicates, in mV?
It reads 2 mV
